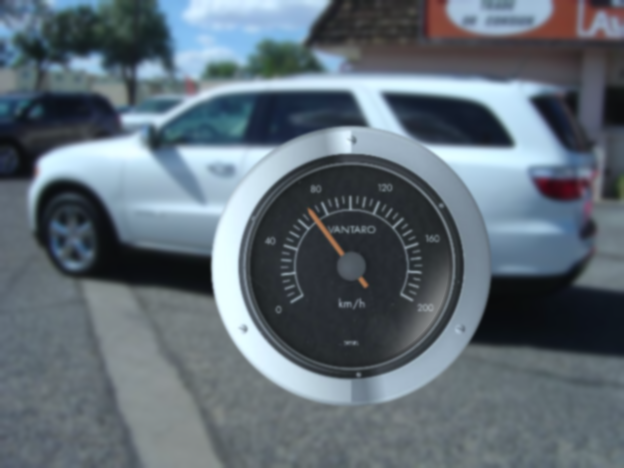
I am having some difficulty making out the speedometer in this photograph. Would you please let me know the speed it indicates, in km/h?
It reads 70 km/h
